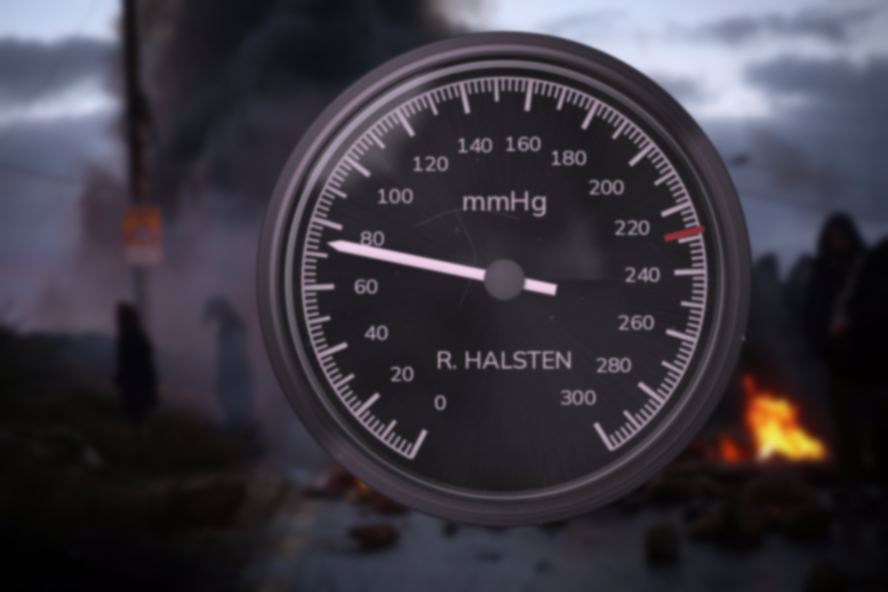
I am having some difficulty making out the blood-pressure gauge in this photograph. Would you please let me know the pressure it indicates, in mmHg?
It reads 74 mmHg
